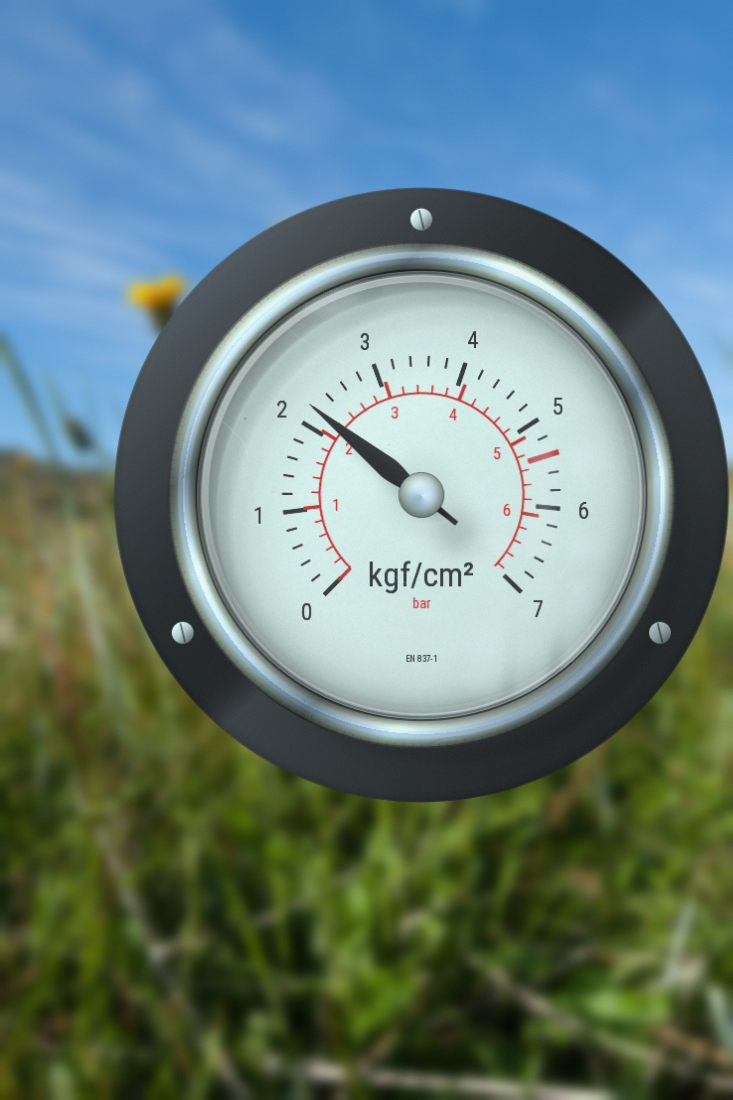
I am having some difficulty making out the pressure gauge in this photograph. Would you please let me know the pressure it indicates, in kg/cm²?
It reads 2.2 kg/cm²
